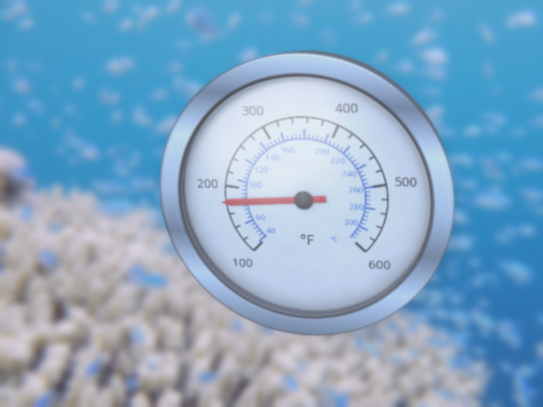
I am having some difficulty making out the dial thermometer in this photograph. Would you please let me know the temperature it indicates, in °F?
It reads 180 °F
